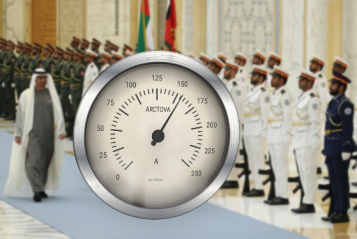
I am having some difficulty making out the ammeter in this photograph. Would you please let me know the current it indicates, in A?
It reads 155 A
